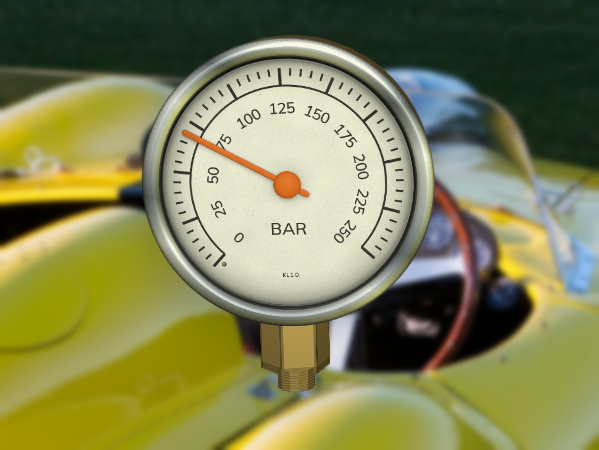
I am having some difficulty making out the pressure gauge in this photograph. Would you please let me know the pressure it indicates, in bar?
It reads 70 bar
